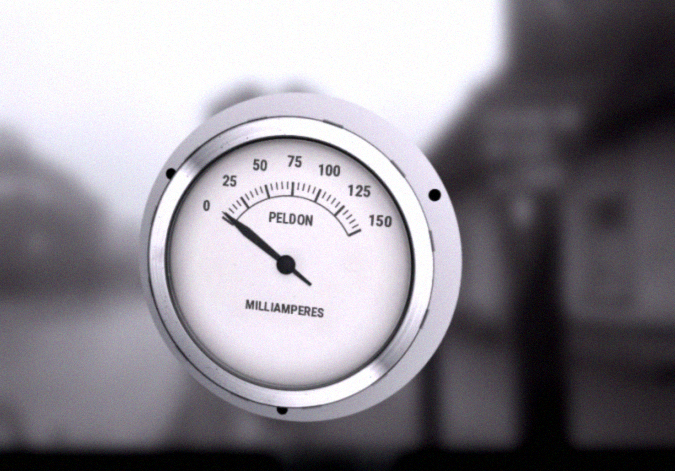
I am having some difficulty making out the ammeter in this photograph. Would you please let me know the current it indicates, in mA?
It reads 5 mA
